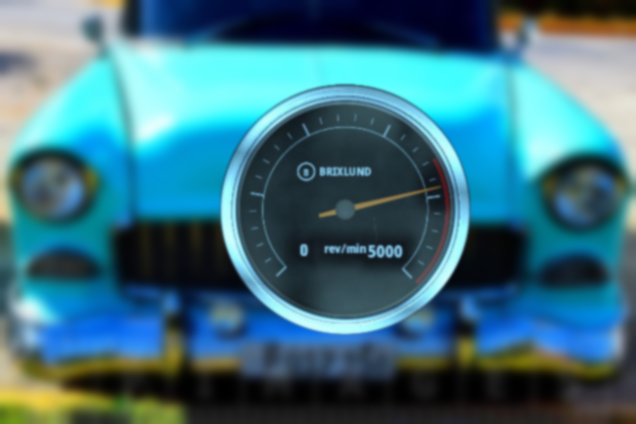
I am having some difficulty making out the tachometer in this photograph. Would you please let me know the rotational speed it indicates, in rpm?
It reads 3900 rpm
